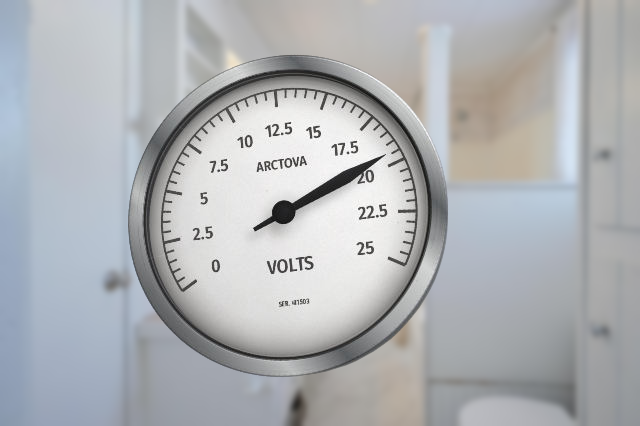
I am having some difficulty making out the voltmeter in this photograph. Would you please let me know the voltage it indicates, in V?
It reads 19.5 V
